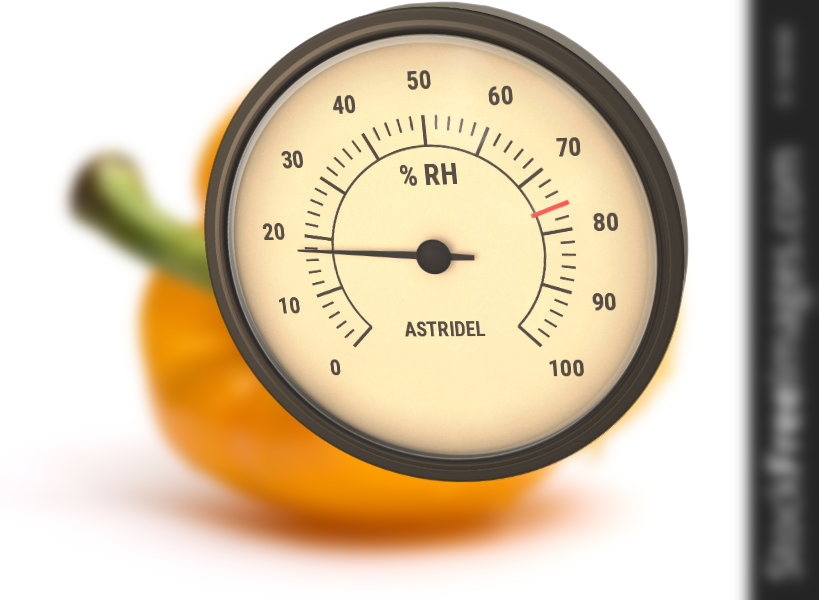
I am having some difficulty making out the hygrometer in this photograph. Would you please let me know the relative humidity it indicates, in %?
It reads 18 %
